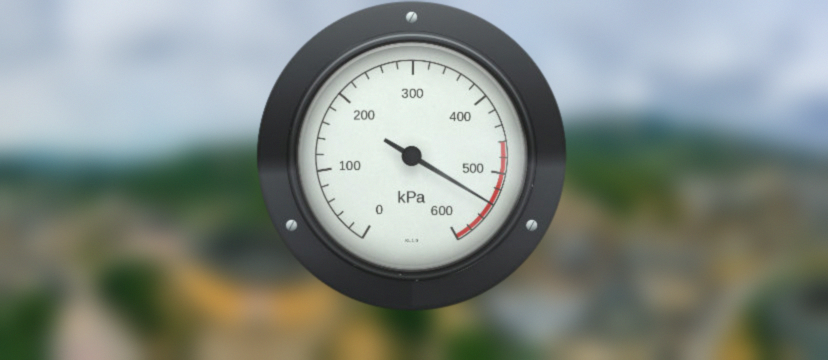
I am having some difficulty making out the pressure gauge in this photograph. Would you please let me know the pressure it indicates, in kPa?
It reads 540 kPa
